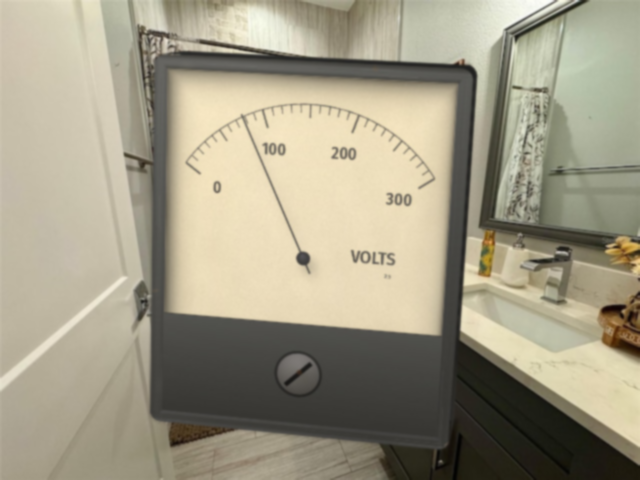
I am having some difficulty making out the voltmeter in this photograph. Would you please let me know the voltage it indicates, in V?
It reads 80 V
